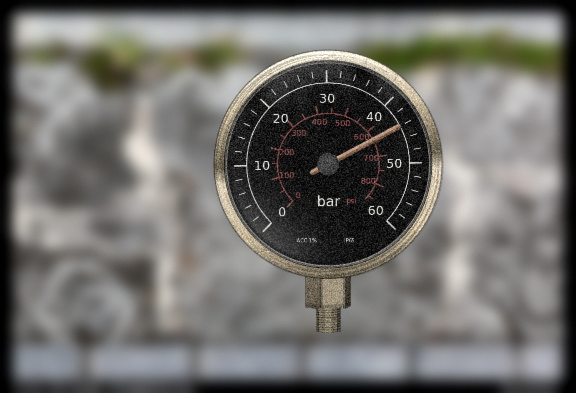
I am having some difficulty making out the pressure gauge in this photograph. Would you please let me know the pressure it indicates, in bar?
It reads 44 bar
